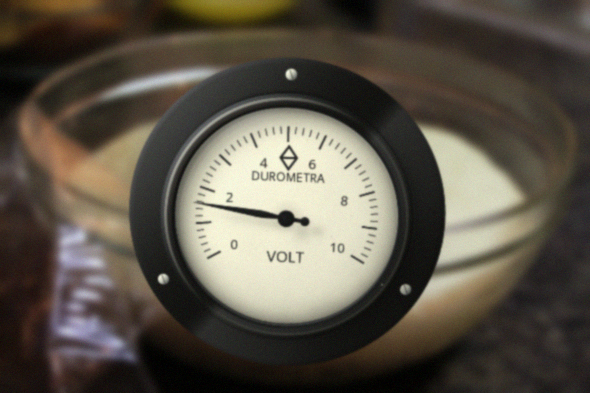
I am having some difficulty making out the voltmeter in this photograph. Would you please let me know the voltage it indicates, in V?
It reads 1.6 V
